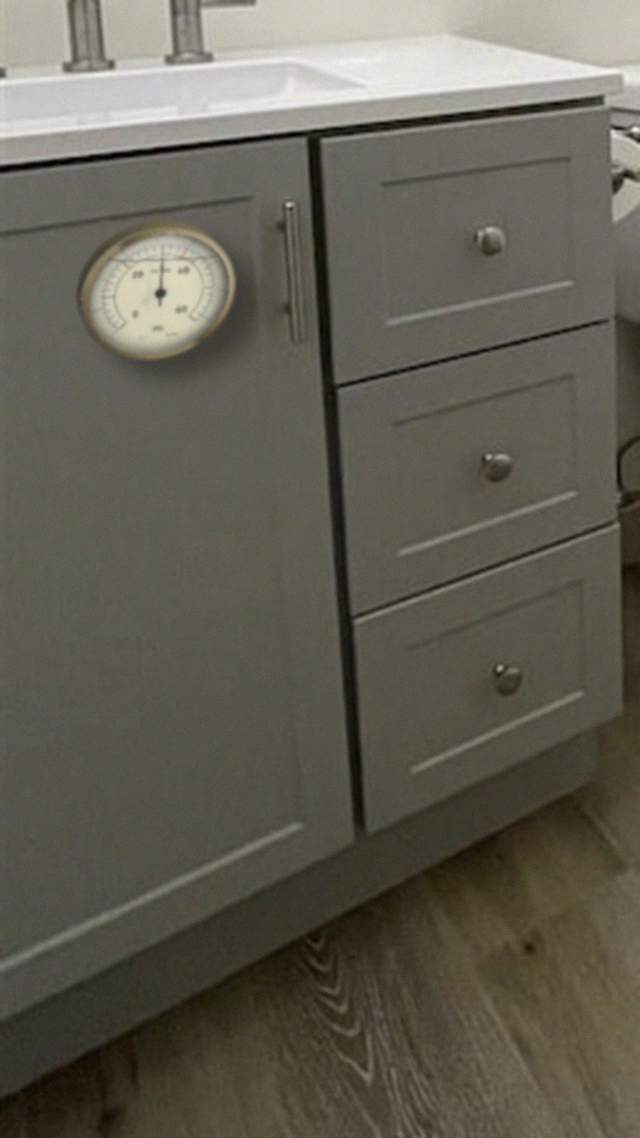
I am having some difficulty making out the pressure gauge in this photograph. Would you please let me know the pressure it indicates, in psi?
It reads 30 psi
